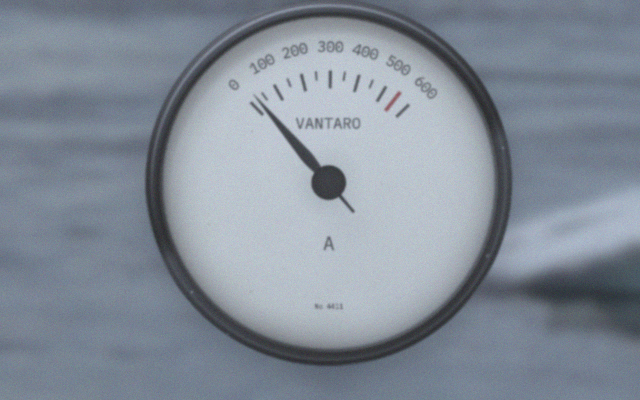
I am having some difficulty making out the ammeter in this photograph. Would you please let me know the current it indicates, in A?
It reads 25 A
